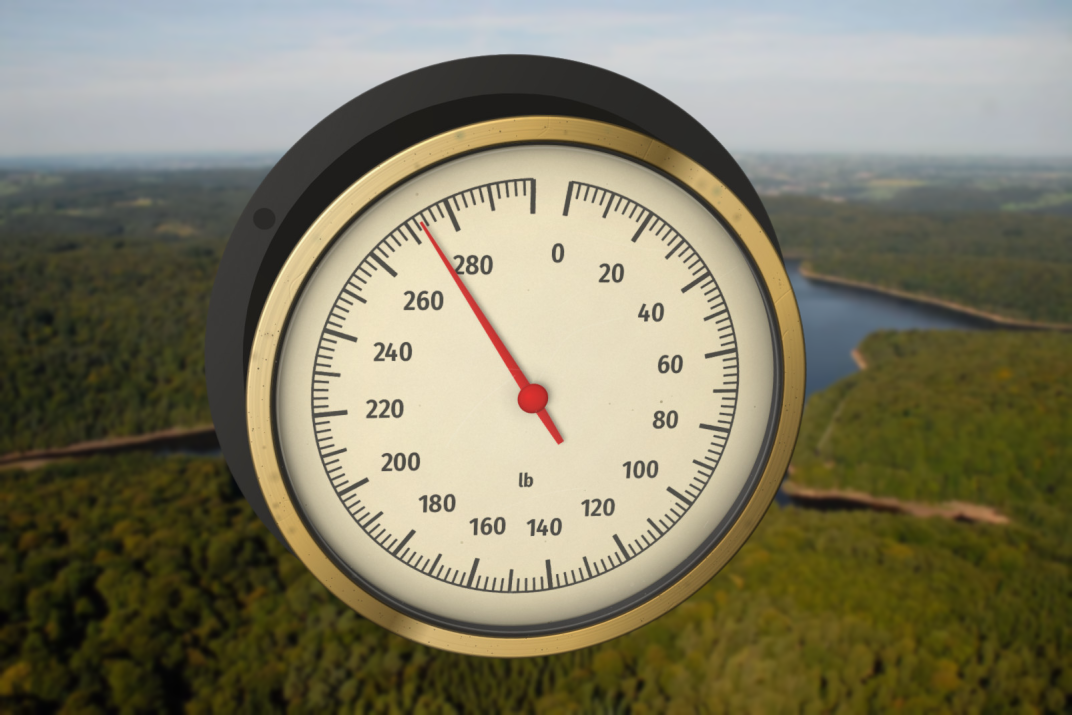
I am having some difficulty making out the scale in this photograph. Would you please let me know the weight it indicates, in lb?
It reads 273 lb
